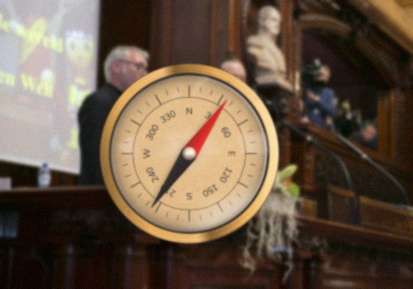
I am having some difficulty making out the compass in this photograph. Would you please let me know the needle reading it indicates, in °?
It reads 35 °
